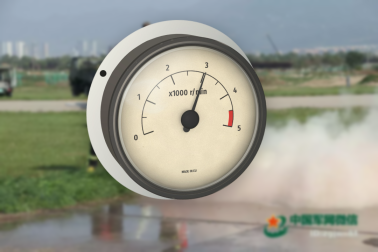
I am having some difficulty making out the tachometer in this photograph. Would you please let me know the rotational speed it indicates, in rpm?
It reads 3000 rpm
